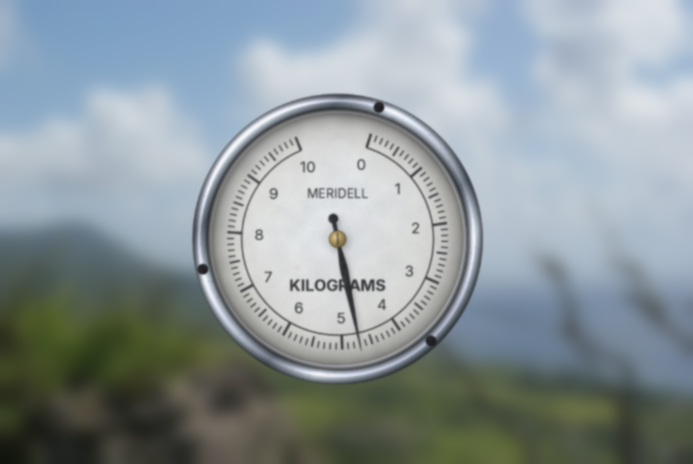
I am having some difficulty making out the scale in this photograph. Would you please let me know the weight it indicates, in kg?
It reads 4.7 kg
